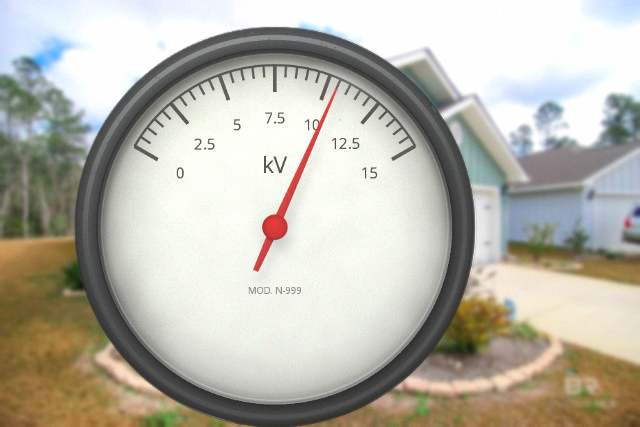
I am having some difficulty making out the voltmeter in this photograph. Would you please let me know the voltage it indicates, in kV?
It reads 10.5 kV
